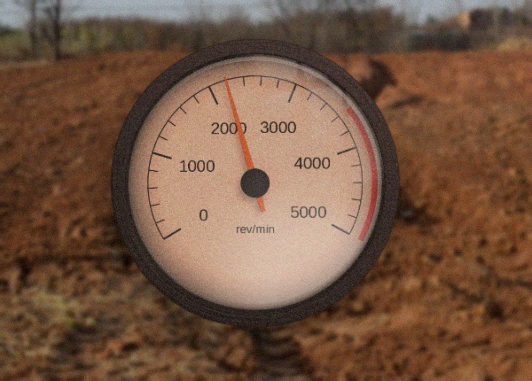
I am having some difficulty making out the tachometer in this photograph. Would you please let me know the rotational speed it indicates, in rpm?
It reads 2200 rpm
